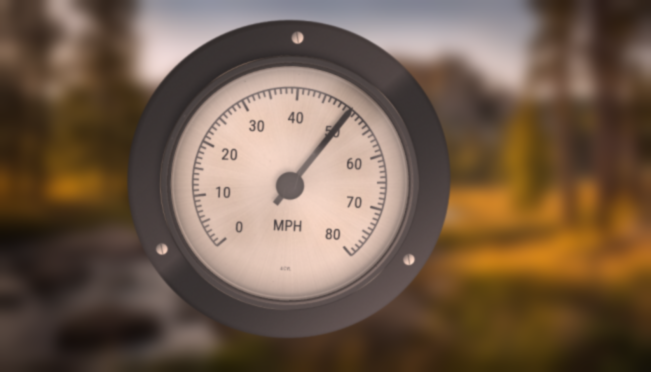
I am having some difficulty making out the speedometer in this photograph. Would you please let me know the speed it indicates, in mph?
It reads 50 mph
